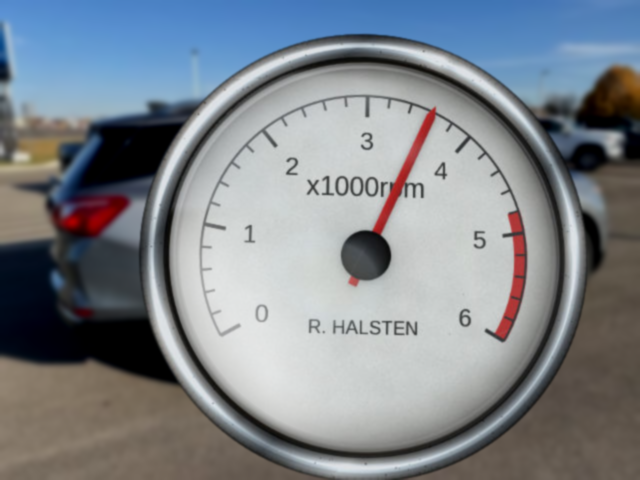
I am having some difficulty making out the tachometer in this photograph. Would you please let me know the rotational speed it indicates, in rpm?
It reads 3600 rpm
